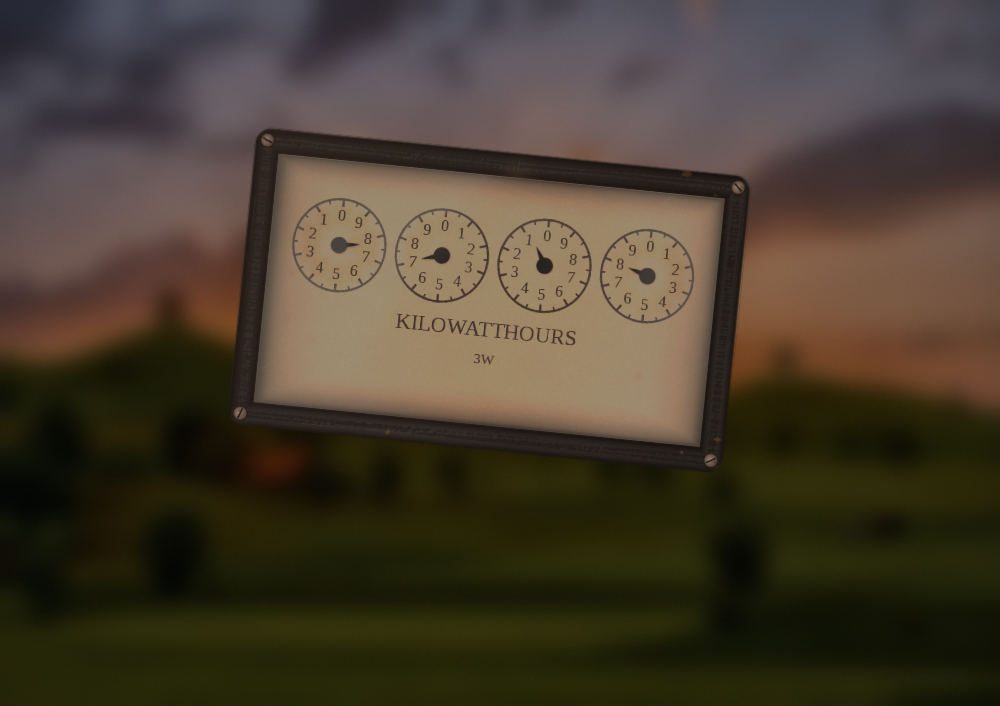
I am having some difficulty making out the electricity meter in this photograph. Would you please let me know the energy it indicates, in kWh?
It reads 7708 kWh
